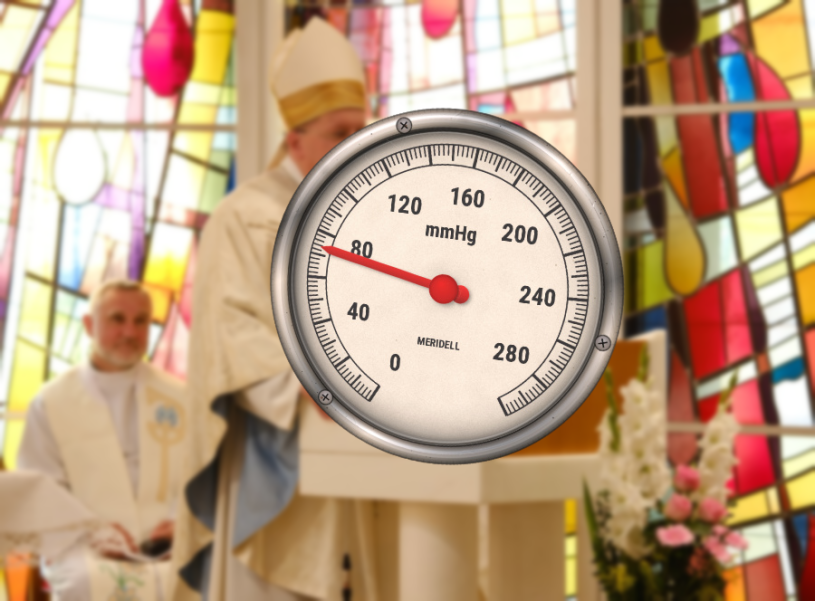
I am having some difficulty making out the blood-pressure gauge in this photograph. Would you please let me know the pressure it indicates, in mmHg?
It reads 74 mmHg
